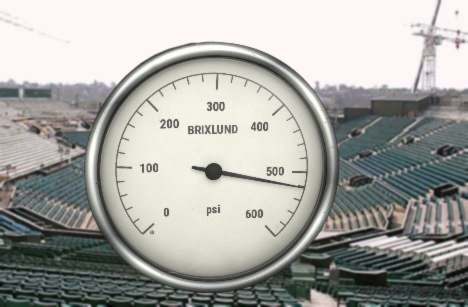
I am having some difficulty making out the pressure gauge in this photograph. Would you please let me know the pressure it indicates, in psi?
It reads 520 psi
